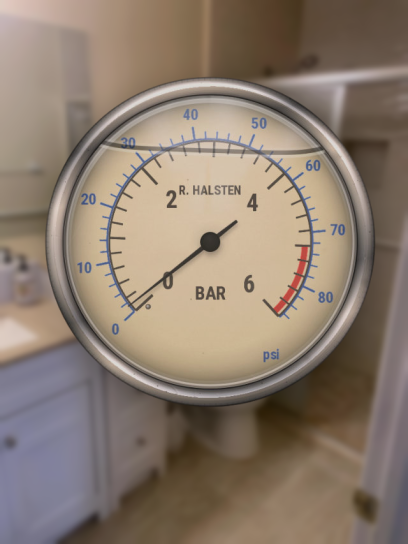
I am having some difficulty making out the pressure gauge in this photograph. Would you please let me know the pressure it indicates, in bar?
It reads 0.1 bar
